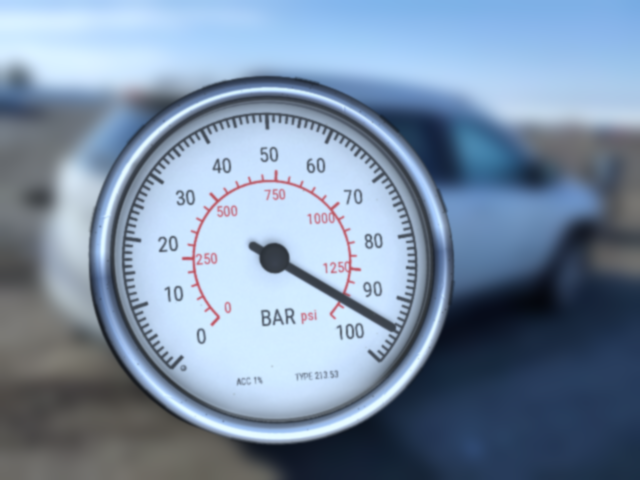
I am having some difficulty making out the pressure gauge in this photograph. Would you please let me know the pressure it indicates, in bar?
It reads 95 bar
